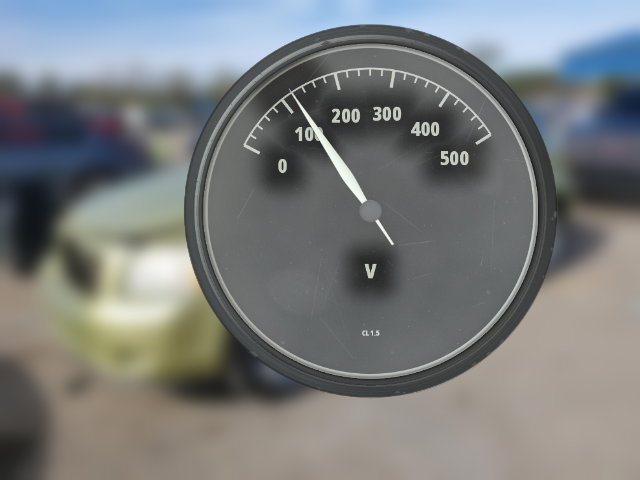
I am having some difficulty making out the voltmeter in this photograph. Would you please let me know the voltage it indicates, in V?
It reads 120 V
